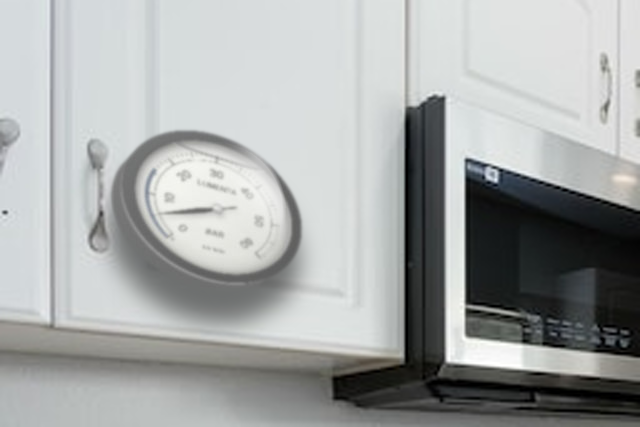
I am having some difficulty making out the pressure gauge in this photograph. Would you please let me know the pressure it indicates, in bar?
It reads 5 bar
